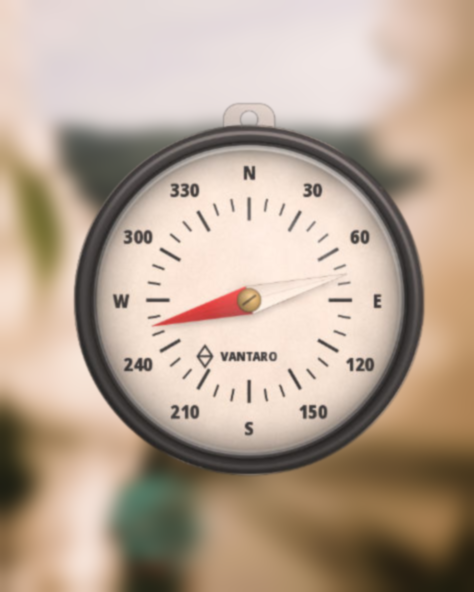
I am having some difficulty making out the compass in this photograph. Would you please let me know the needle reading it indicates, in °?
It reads 255 °
